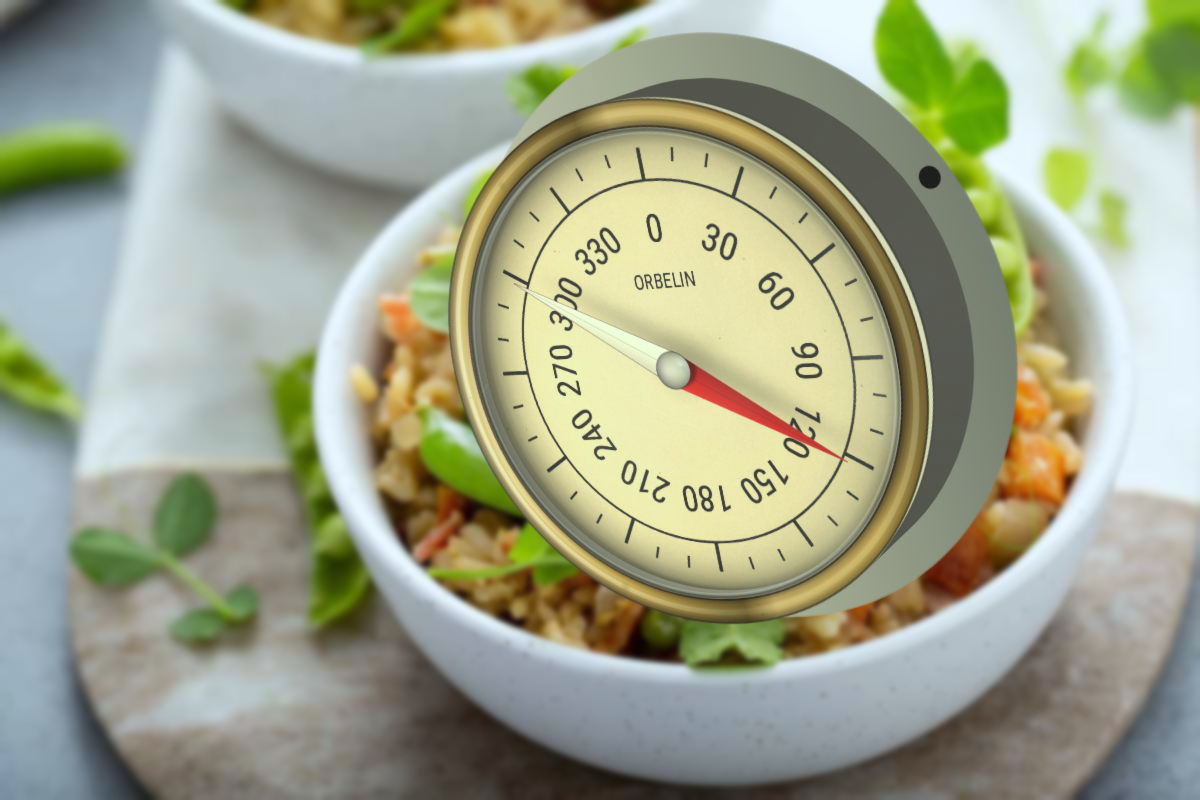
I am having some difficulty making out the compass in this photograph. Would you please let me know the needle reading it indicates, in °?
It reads 120 °
